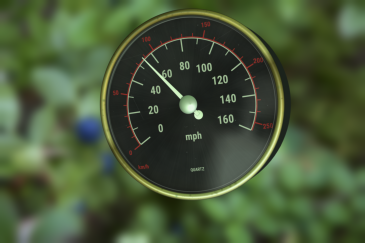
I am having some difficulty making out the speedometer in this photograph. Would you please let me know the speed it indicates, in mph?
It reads 55 mph
